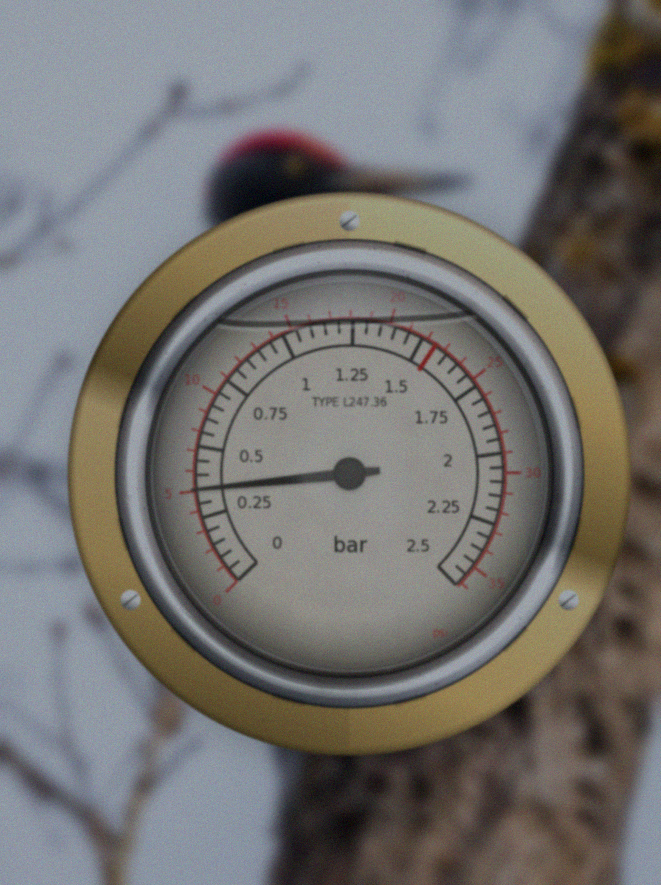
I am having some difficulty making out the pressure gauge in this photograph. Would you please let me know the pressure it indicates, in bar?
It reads 0.35 bar
